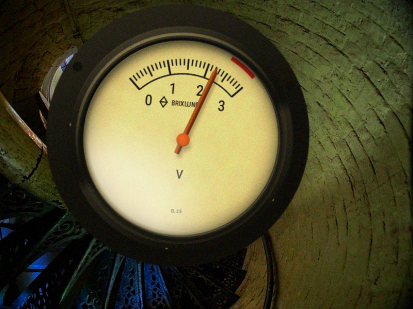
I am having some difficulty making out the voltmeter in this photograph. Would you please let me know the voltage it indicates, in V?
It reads 2.2 V
